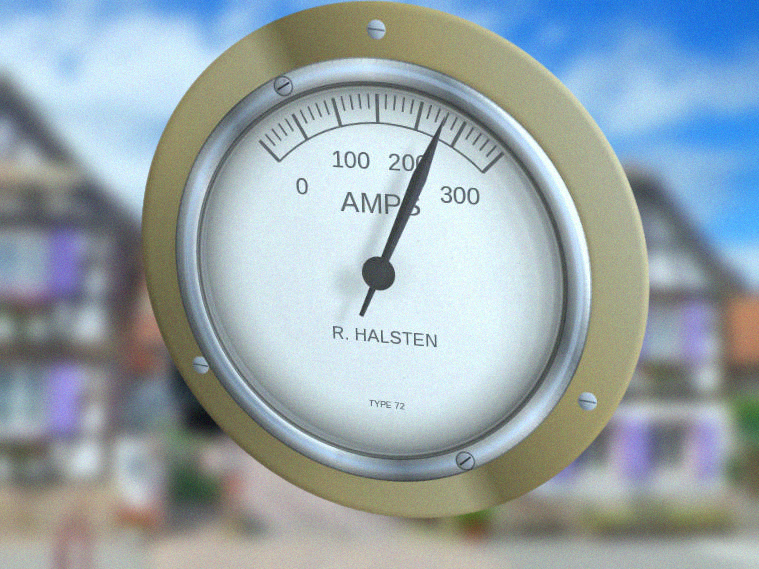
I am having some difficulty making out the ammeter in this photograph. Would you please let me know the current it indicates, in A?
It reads 230 A
